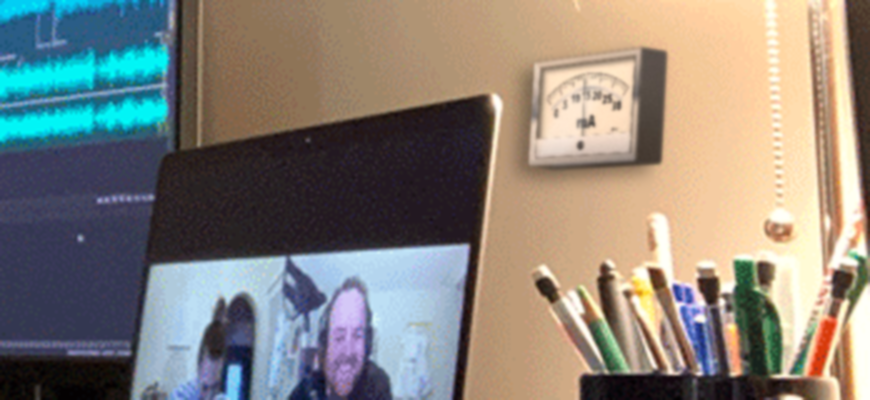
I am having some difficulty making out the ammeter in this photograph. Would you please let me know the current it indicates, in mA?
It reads 15 mA
